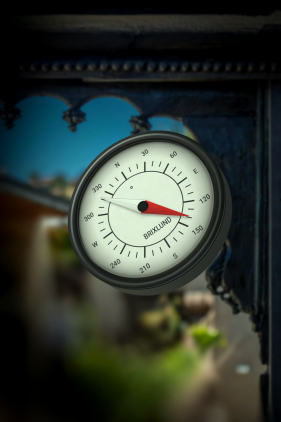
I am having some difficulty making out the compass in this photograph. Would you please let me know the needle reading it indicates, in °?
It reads 140 °
